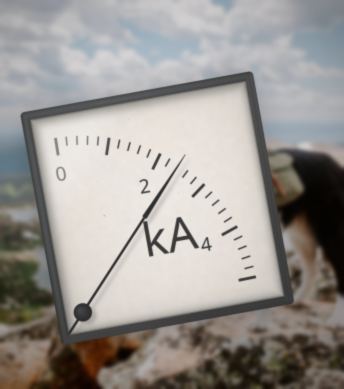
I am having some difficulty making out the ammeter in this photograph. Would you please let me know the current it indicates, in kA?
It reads 2.4 kA
